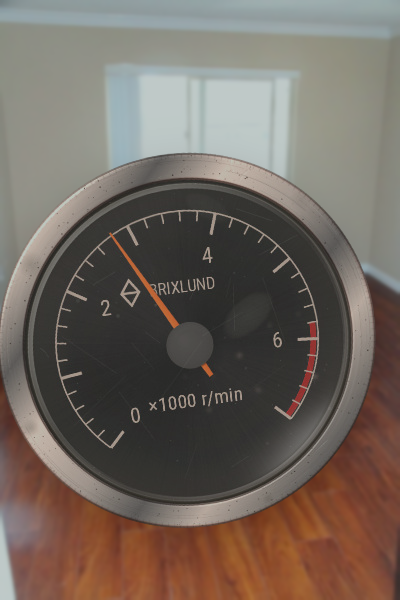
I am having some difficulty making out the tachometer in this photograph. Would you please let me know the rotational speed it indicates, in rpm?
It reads 2800 rpm
